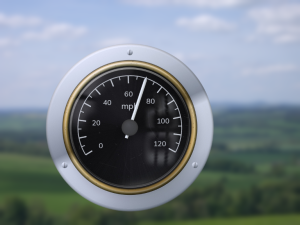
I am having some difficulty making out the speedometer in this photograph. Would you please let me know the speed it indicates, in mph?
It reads 70 mph
